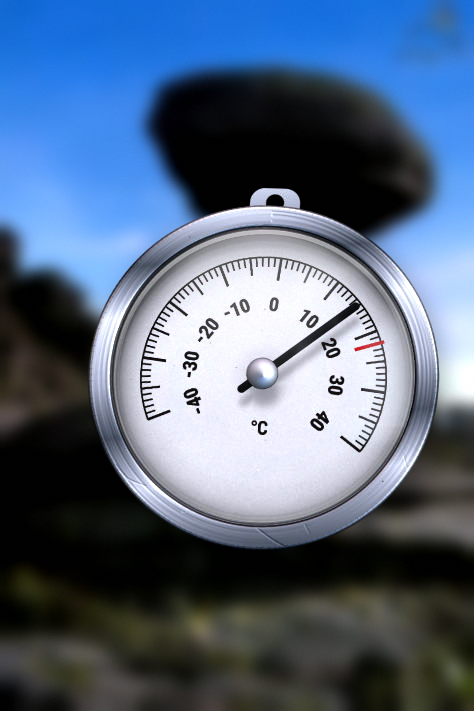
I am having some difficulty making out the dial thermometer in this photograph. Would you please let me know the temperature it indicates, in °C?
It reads 15 °C
